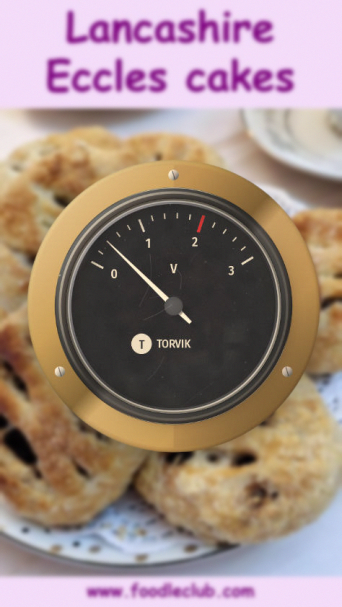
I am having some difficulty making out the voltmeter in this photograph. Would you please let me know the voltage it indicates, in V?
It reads 0.4 V
